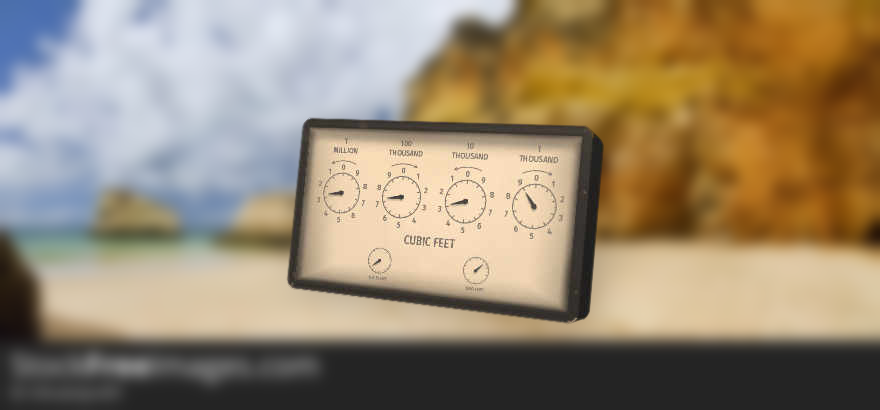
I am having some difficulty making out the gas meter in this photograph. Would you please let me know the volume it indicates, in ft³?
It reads 272900 ft³
